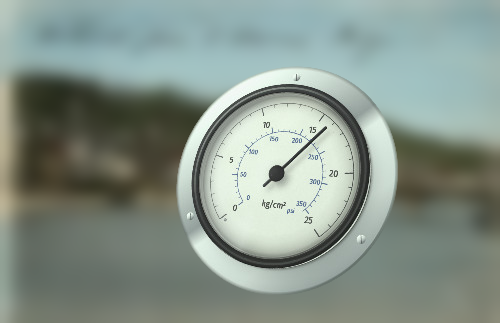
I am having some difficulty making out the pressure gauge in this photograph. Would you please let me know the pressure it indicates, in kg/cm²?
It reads 16 kg/cm²
